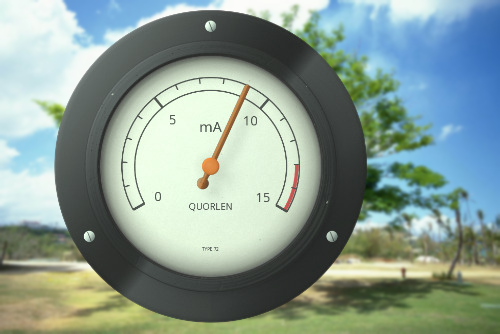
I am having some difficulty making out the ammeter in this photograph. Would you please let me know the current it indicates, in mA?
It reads 9 mA
